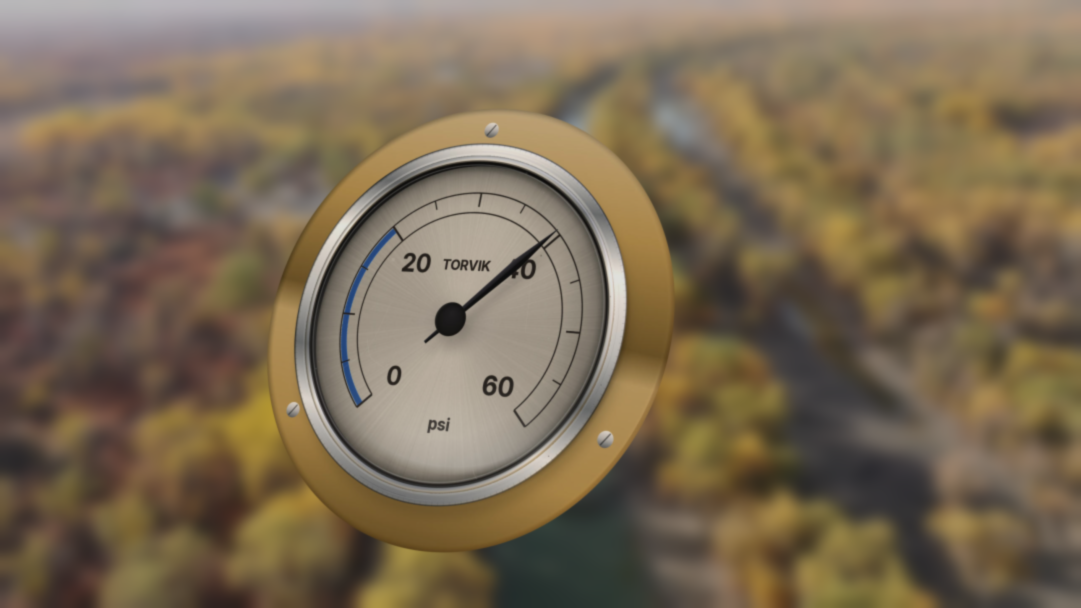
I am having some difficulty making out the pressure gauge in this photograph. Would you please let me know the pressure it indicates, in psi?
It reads 40 psi
